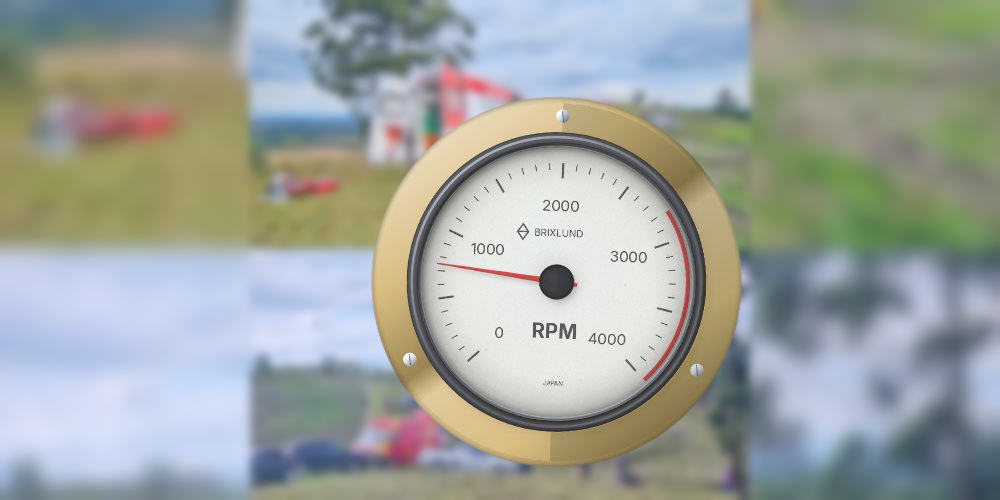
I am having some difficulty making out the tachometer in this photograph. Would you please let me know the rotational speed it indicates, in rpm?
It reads 750 rpm
